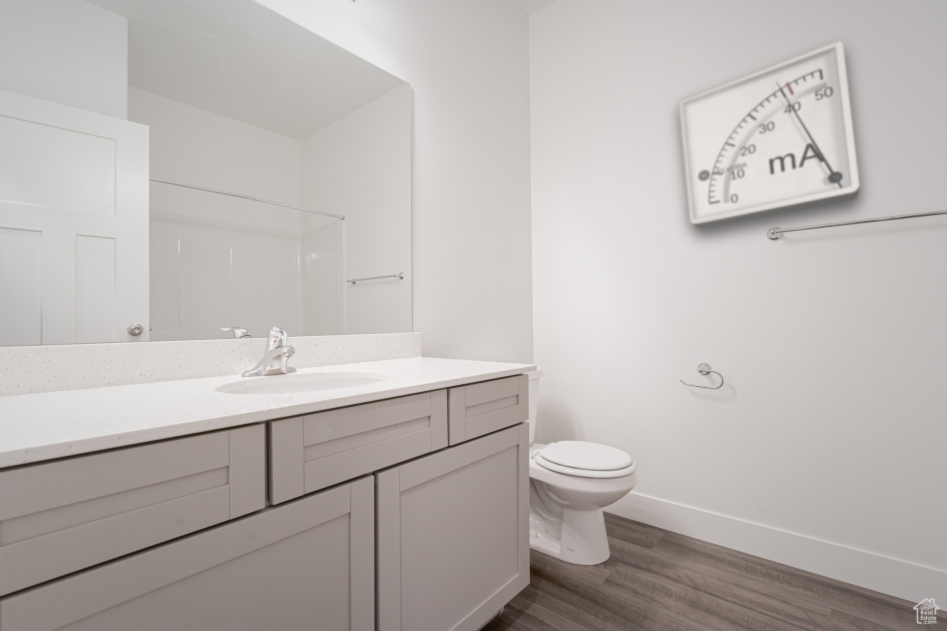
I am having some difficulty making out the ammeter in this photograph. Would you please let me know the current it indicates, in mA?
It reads 40 mA
